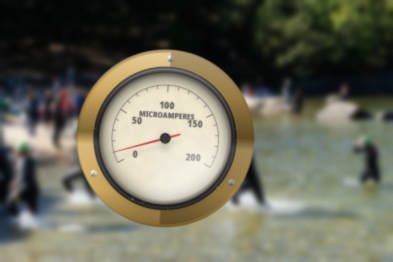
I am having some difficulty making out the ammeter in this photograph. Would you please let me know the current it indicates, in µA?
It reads 10 µA
